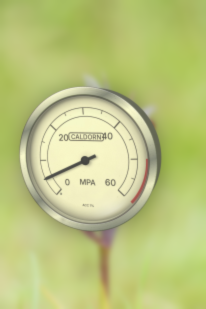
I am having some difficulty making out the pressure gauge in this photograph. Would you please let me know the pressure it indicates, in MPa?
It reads 5 MPa
